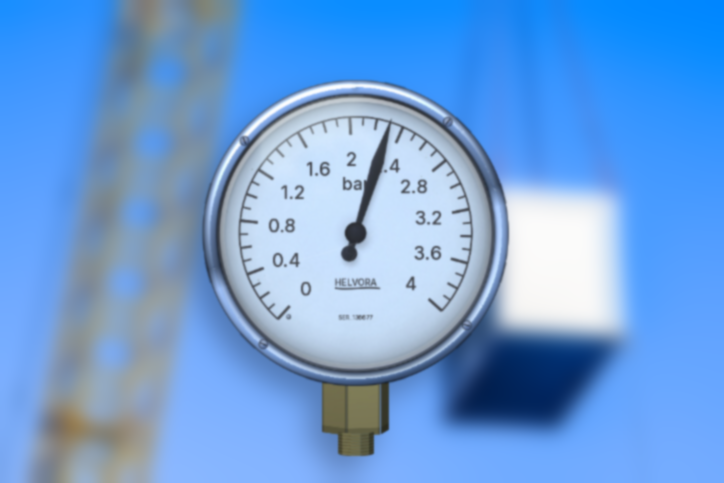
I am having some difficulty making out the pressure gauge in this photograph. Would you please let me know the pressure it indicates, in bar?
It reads 2.3 bar
